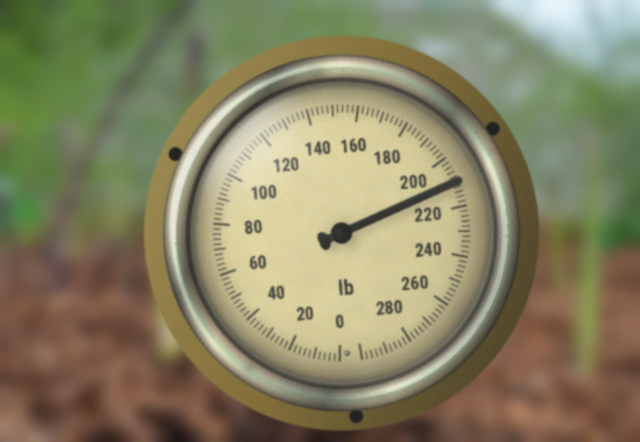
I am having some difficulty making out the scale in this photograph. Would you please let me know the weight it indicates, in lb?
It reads 210 lb
